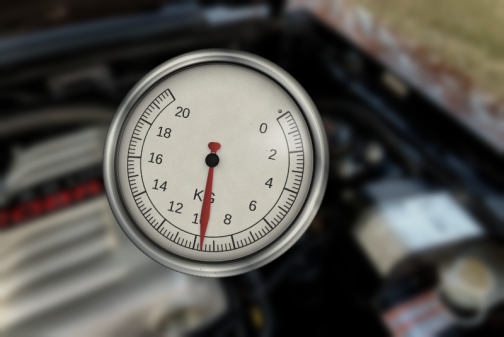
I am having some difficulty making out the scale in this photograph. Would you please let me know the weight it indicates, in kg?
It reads 9.6 kg
